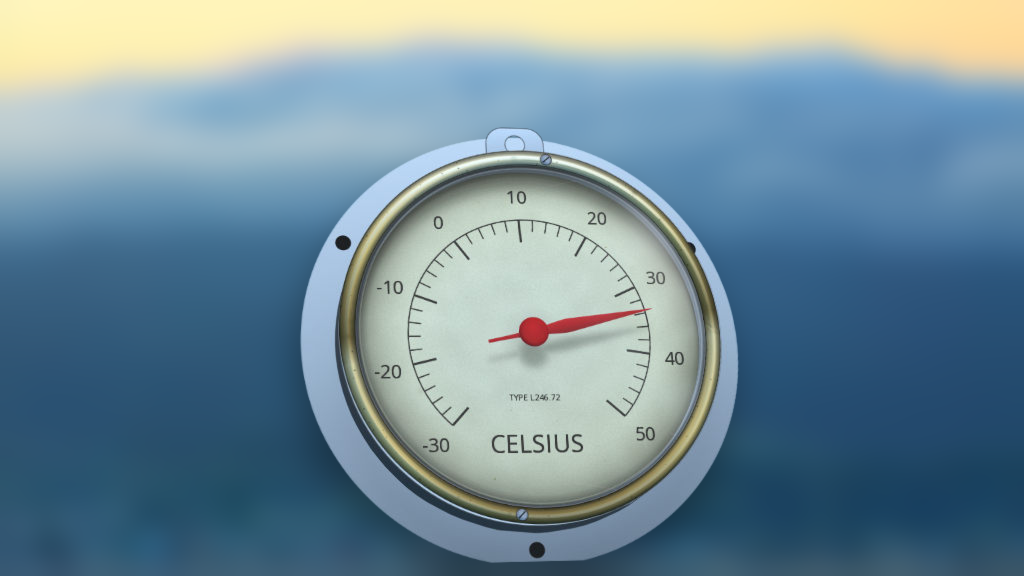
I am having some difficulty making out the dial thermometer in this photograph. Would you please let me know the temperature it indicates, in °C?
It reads 34 °C
